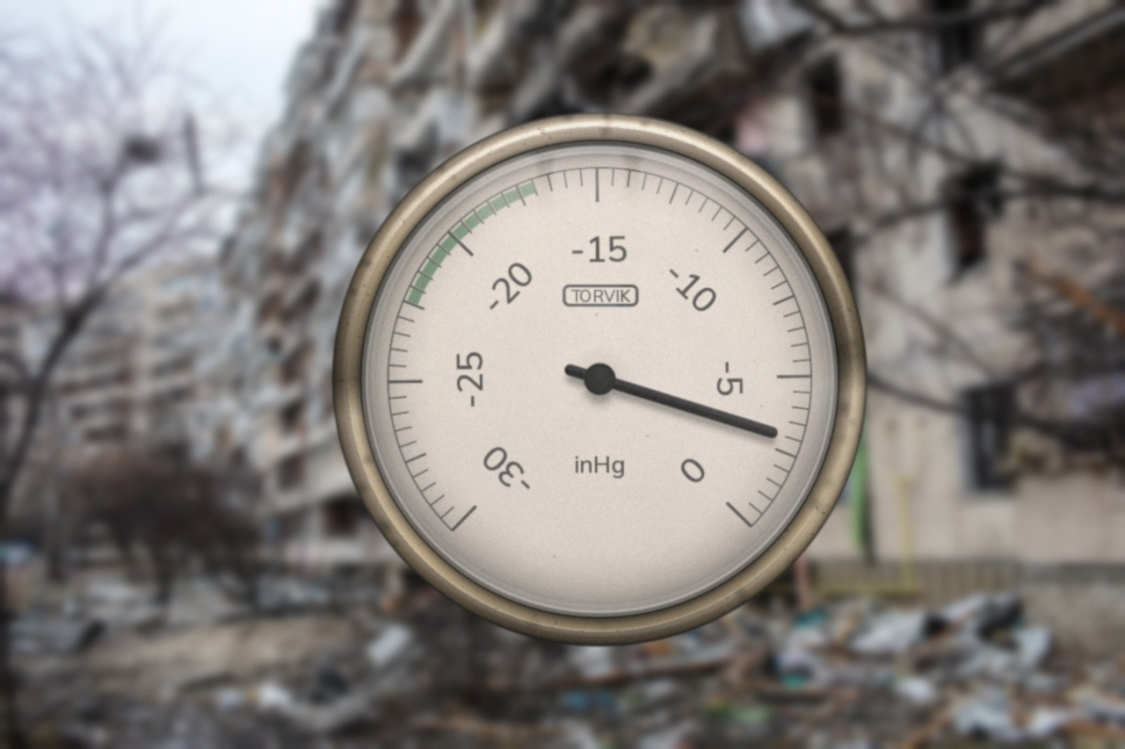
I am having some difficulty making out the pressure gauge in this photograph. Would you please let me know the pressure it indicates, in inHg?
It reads -3 inHg
